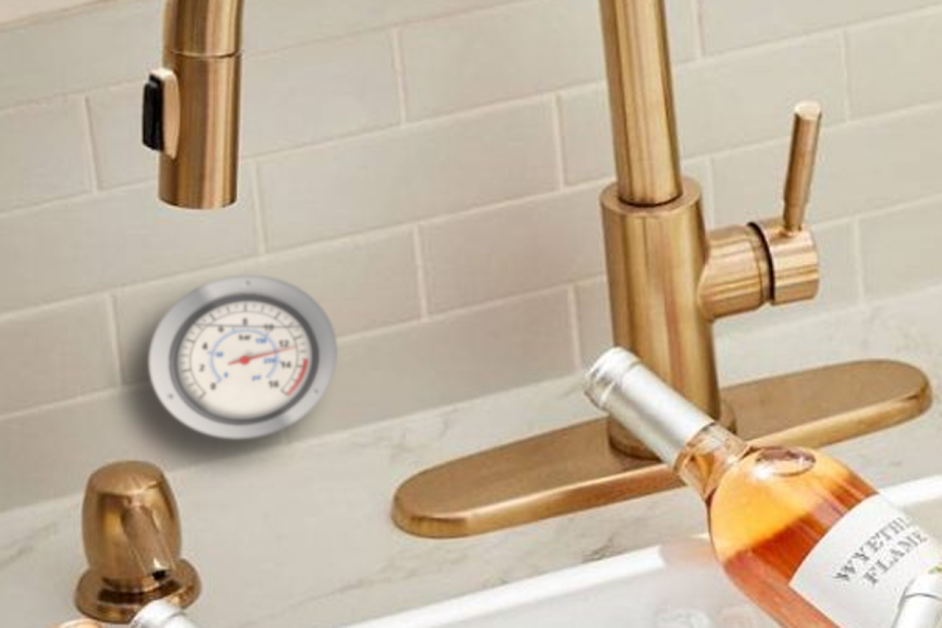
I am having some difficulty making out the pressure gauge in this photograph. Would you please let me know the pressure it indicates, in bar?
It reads 12.5 bar
